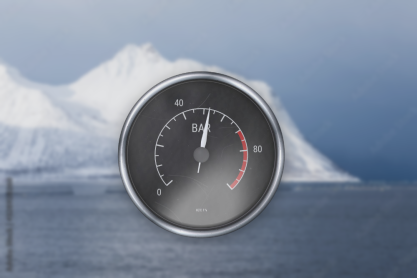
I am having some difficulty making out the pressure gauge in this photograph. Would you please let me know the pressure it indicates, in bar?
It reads 52.5 bar
